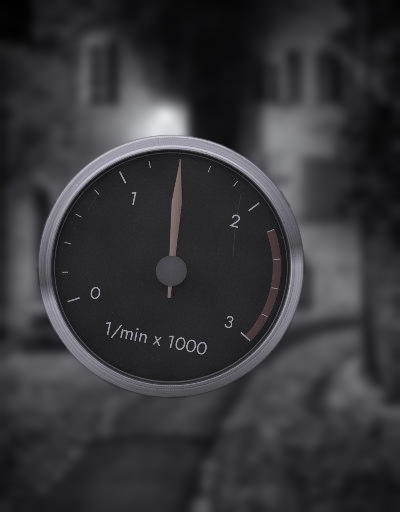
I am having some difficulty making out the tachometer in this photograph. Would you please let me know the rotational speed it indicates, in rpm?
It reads 1400 rpm
